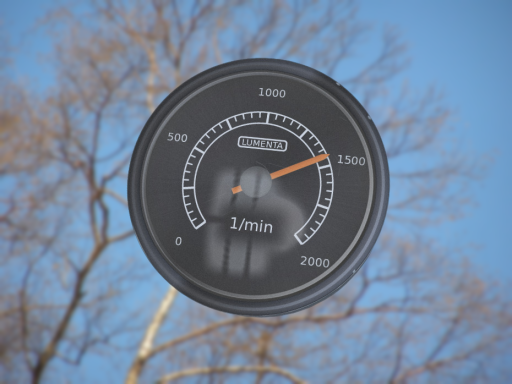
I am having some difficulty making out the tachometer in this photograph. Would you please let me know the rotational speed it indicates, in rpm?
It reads 1450 rpm
